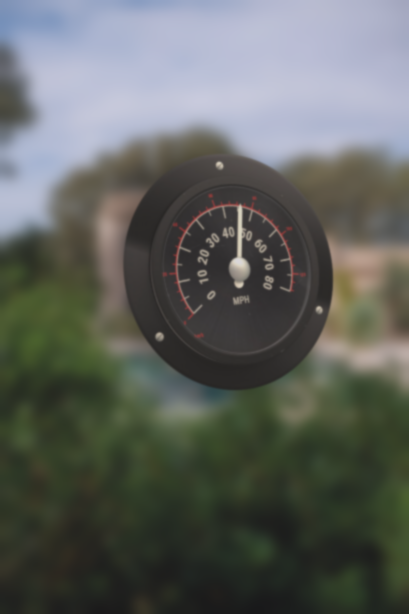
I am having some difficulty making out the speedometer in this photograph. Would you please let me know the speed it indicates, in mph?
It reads 45 mph
